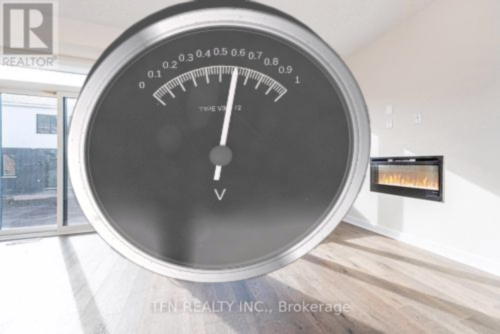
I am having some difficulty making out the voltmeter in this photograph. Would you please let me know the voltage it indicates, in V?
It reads 0.6 V
